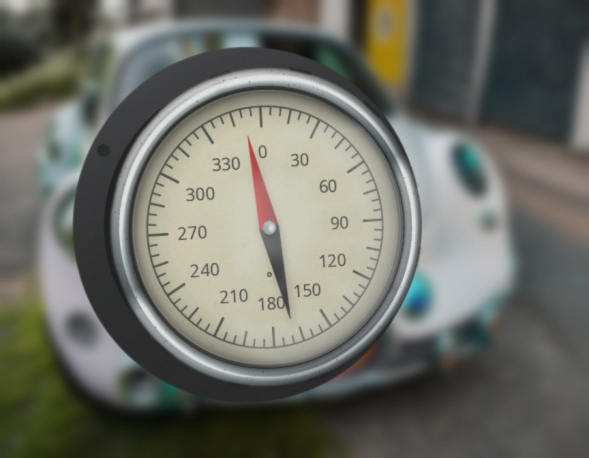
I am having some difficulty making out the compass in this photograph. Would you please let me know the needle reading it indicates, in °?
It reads 350 °
